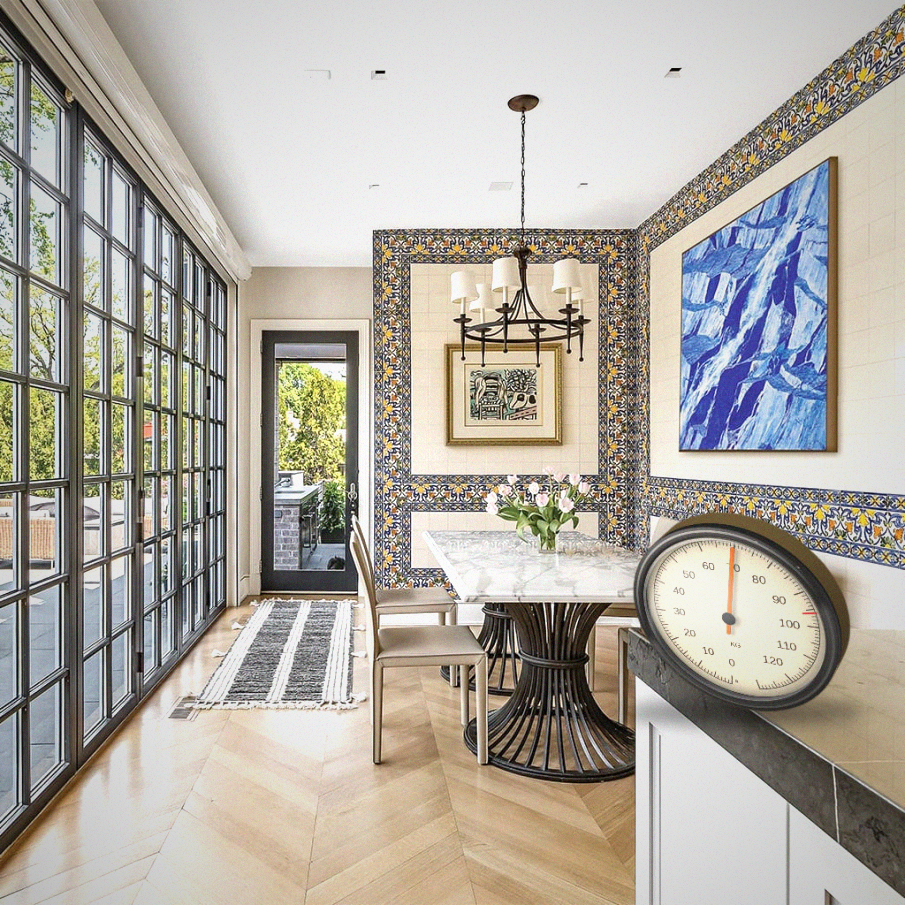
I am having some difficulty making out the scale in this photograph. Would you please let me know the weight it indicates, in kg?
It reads 70 kg
